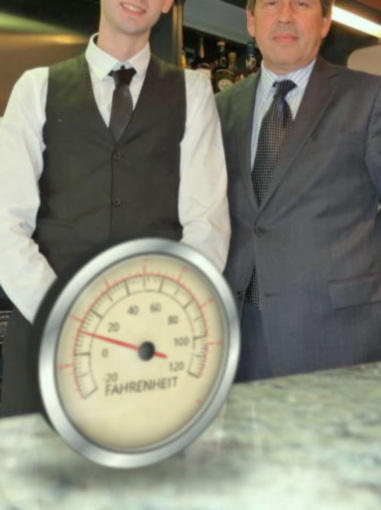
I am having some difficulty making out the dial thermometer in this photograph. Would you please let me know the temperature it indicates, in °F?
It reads 10 °F
